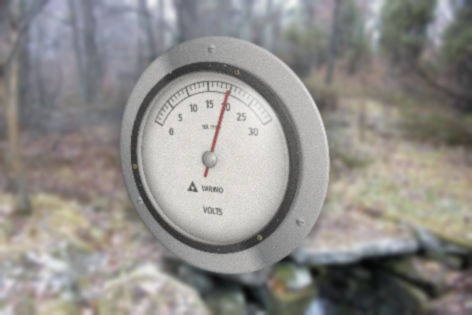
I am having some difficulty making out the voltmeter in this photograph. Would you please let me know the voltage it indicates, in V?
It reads 20 V
